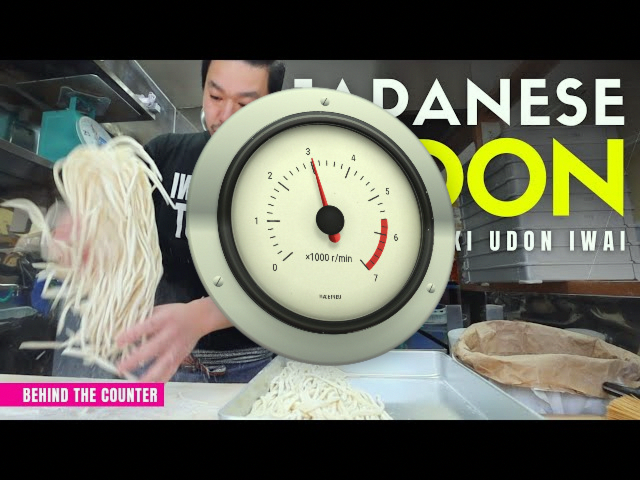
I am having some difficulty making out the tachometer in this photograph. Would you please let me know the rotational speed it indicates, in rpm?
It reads 3000 rpm
